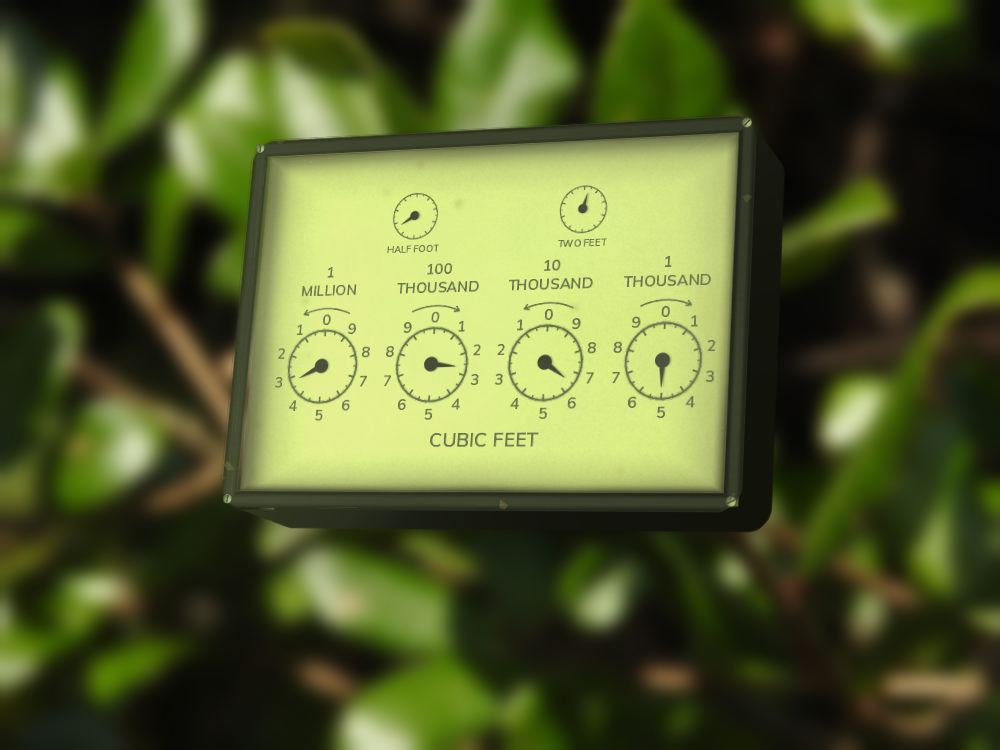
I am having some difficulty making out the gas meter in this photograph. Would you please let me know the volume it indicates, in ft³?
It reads 326500 ft³
